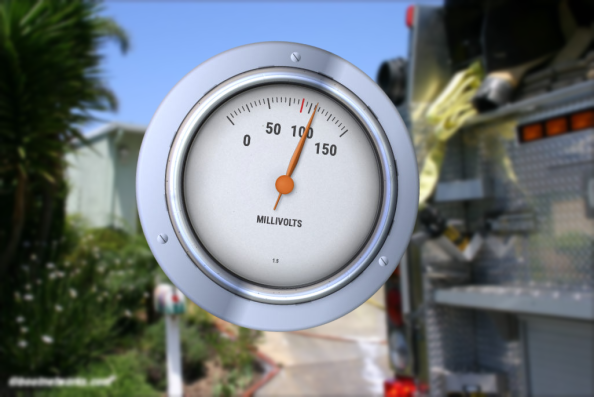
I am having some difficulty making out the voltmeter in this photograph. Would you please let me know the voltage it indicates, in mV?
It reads 105 mV
